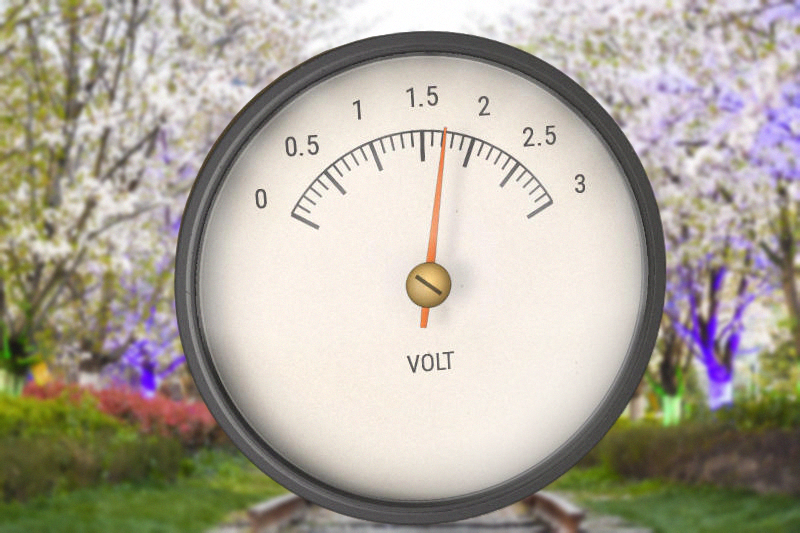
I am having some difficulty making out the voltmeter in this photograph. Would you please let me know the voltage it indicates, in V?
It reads 1.7 V
